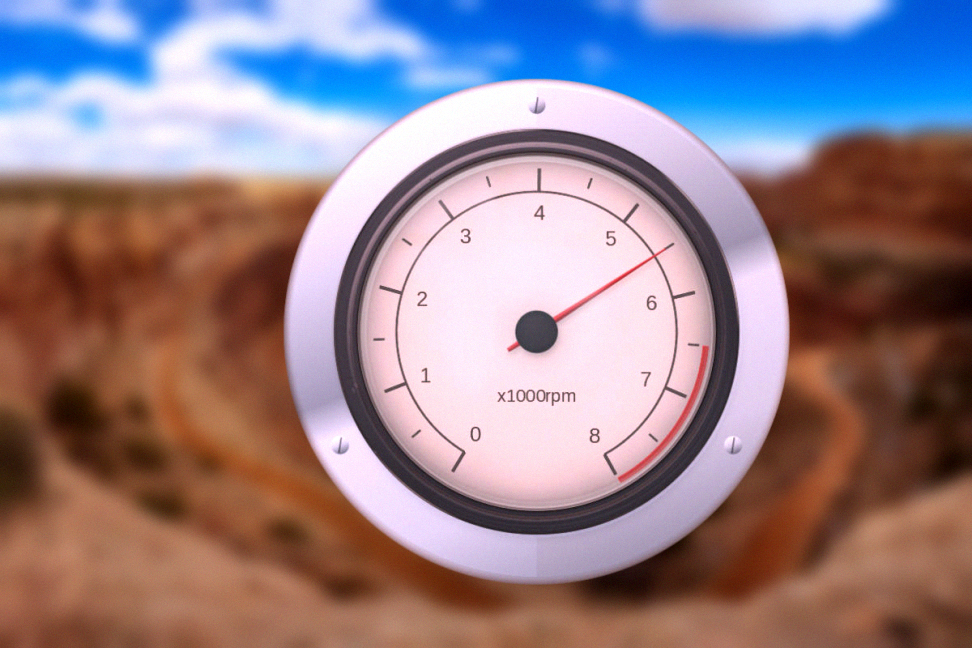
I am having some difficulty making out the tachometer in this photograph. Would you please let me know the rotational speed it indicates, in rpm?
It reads 5500 rpm
